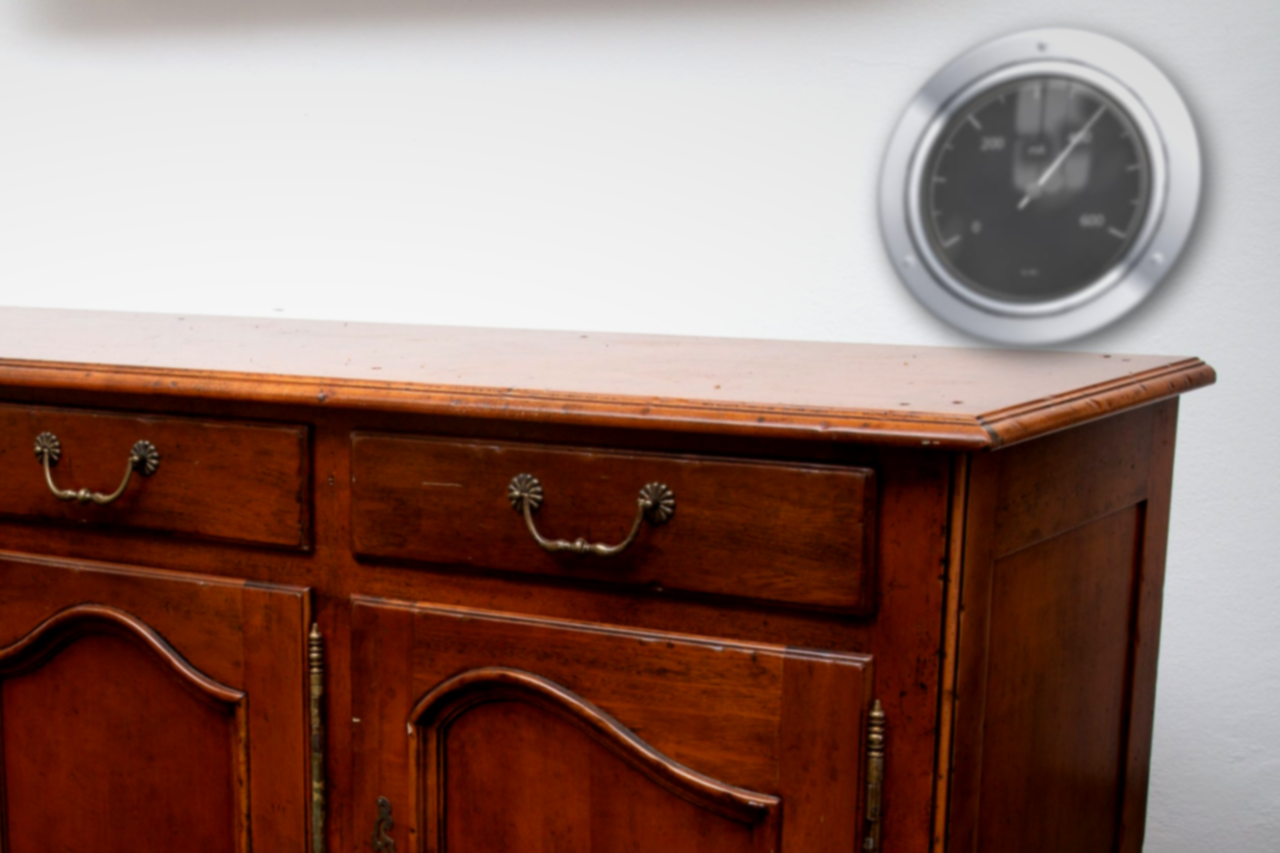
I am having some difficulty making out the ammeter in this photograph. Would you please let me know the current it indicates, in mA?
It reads 400 mA
